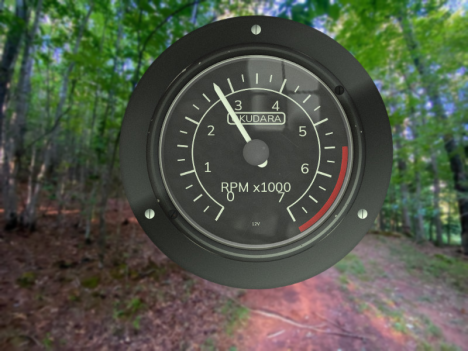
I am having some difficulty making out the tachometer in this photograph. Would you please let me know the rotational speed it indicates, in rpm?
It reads 2750 rpm
